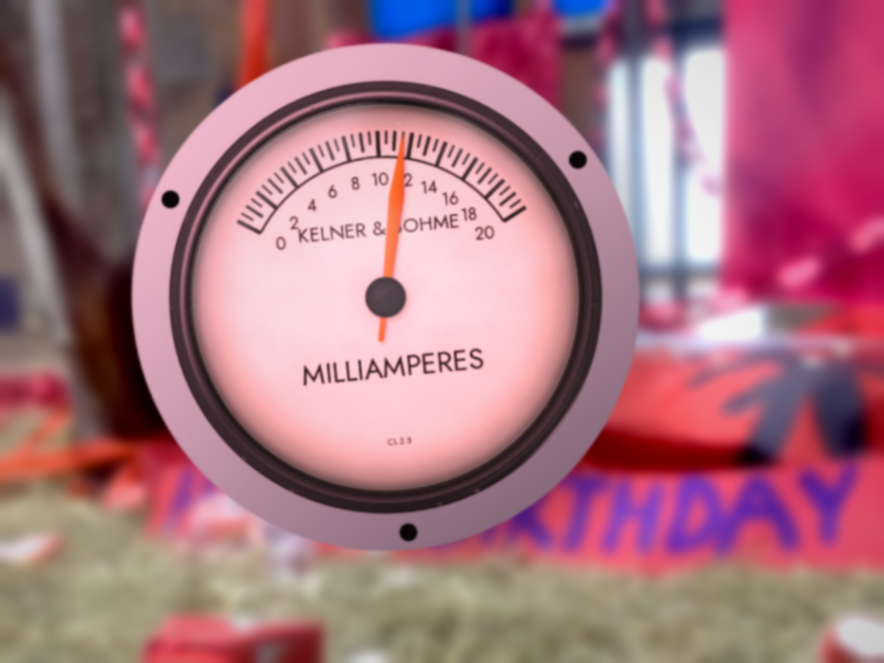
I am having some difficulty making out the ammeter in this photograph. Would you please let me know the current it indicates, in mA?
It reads 11.5 mA
